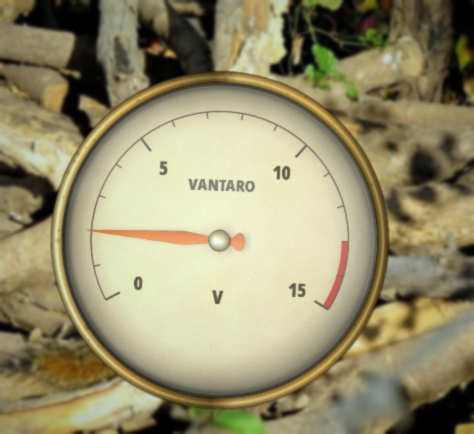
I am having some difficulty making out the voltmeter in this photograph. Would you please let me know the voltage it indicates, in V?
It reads 2 V
